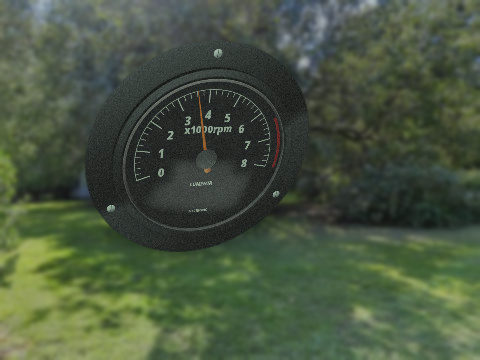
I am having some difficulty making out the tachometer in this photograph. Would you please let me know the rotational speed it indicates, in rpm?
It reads 3600 rpm
